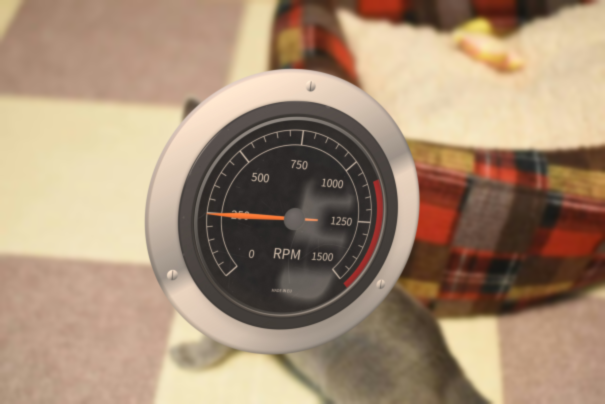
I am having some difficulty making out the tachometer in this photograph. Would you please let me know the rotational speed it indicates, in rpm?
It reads 250 rpm
